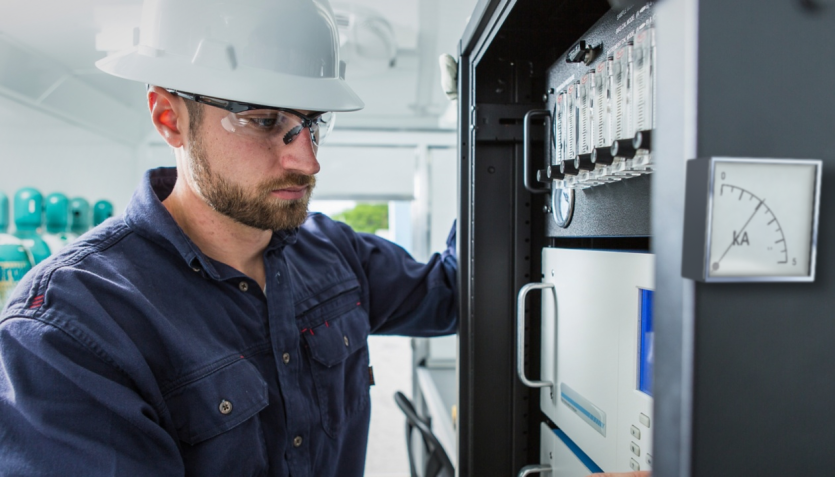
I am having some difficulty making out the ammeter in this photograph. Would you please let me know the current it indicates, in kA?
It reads 2 kA
